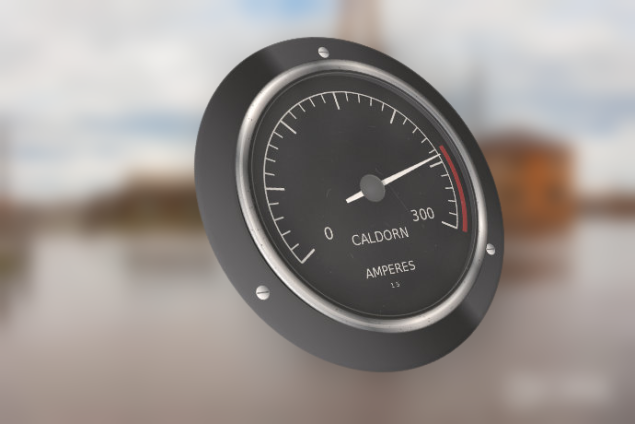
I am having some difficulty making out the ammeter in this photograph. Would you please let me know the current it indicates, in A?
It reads 245 A
